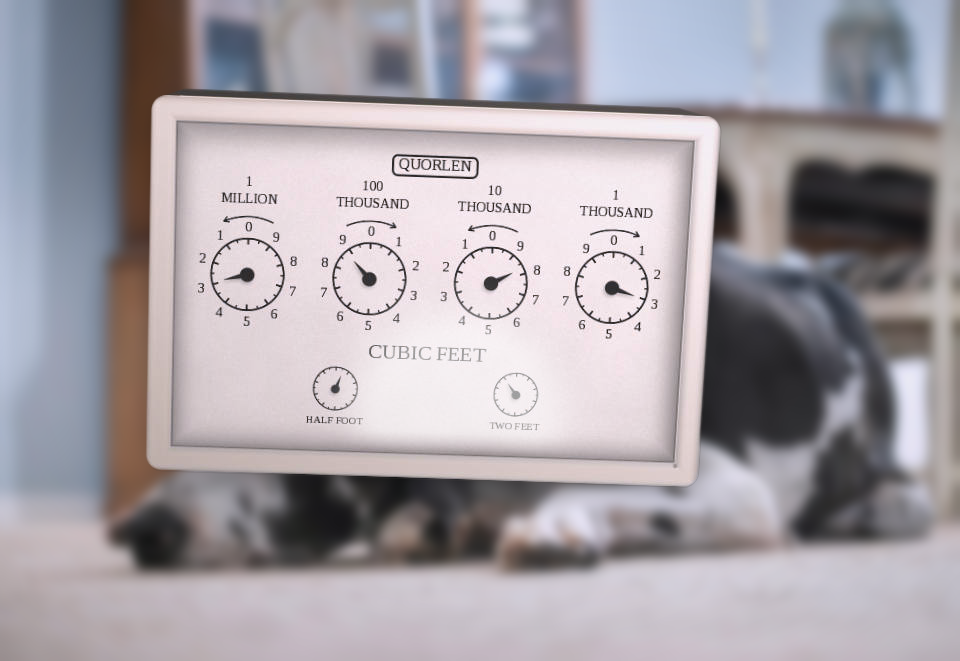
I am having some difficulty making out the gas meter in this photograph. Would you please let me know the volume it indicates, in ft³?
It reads 288300 ft³
